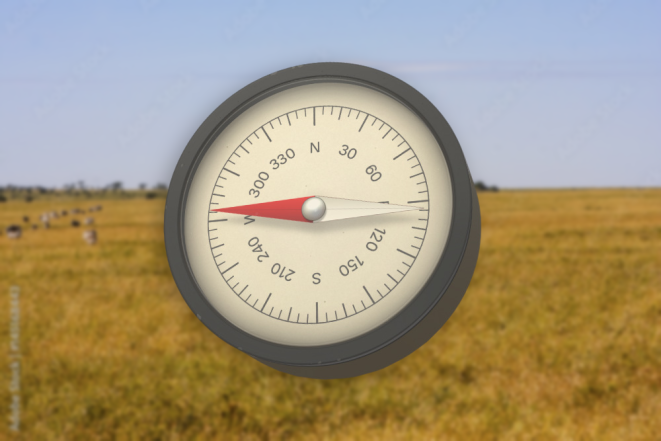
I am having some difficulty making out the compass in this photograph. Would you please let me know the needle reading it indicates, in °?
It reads 275 °
